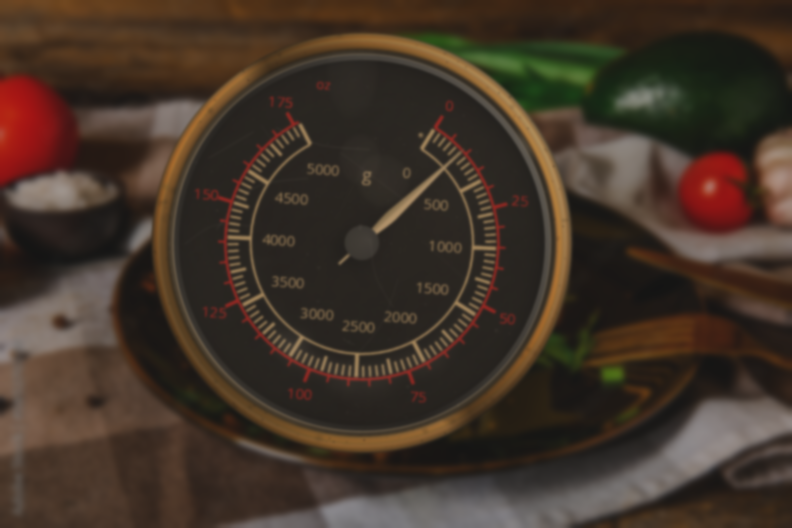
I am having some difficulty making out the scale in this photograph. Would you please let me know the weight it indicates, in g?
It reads 250 g
